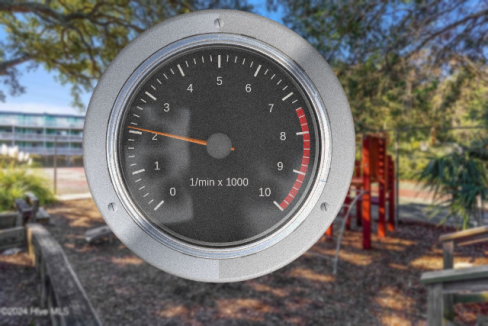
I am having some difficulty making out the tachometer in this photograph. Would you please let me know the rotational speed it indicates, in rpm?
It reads 2100 rpm
